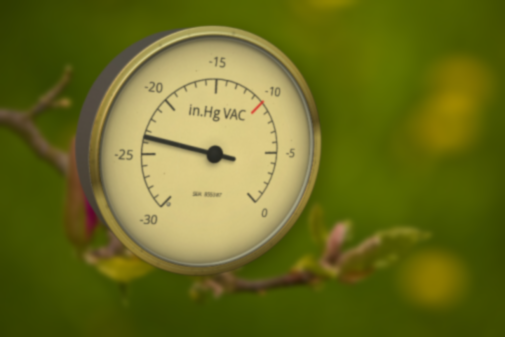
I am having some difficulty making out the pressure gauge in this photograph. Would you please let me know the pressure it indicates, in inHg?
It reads -23.5 inHg
